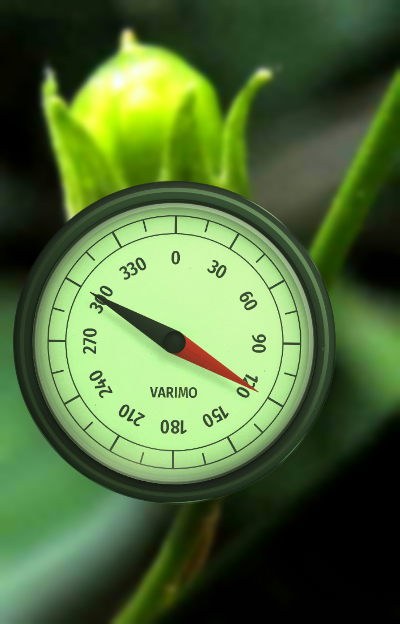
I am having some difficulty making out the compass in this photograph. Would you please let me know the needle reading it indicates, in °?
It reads 120 °
